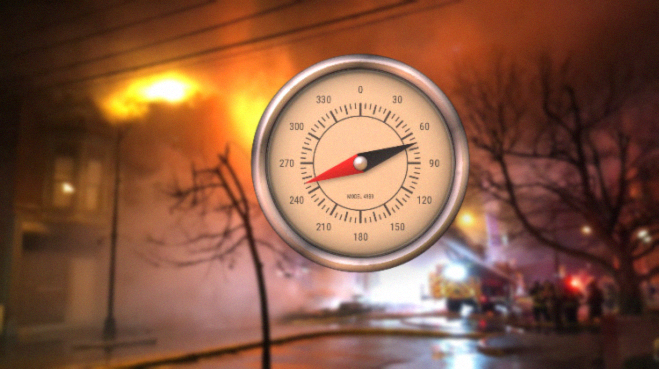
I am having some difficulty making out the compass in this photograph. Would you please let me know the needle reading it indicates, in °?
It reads 250 °
